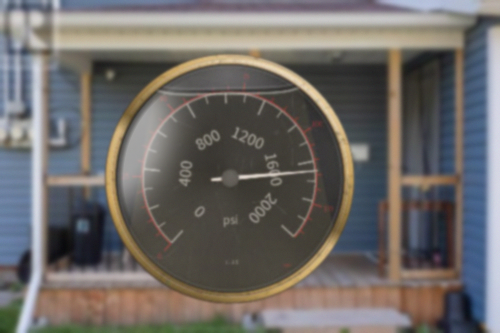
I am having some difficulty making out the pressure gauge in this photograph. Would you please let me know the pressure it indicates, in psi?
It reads 1650 psi
